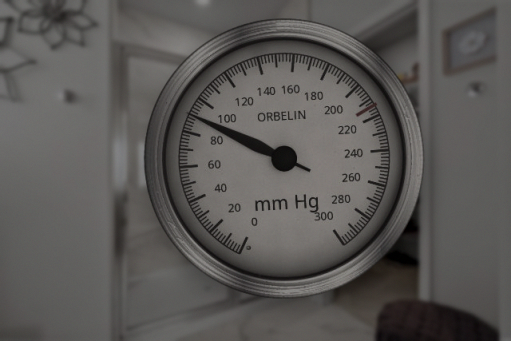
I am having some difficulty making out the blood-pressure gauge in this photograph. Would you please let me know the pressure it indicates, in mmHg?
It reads 90 mmHg
